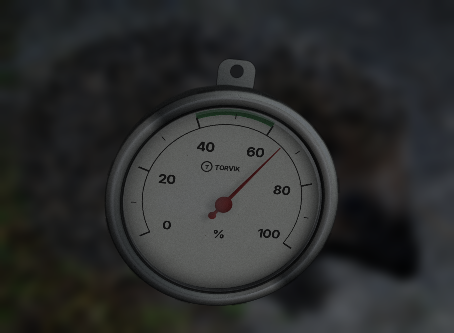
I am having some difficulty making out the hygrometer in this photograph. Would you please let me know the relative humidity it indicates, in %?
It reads 65 %
